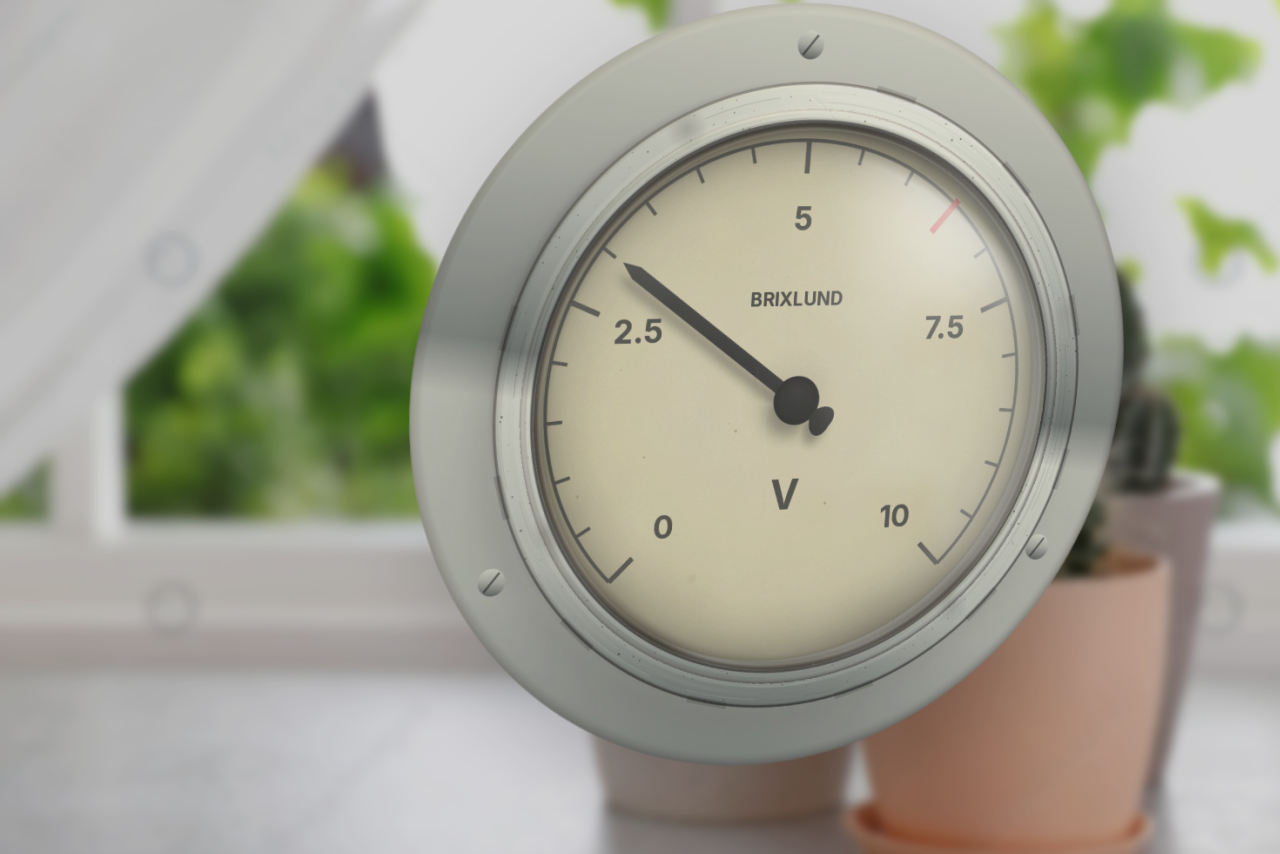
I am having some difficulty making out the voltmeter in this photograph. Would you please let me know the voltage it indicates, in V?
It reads 3 V
